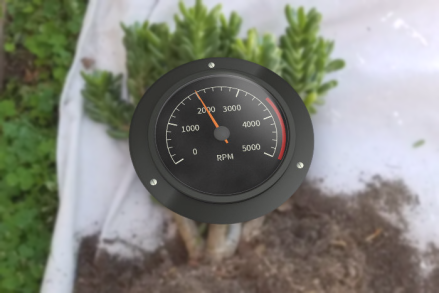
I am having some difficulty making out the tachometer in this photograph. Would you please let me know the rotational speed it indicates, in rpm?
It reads 2000 rpm
